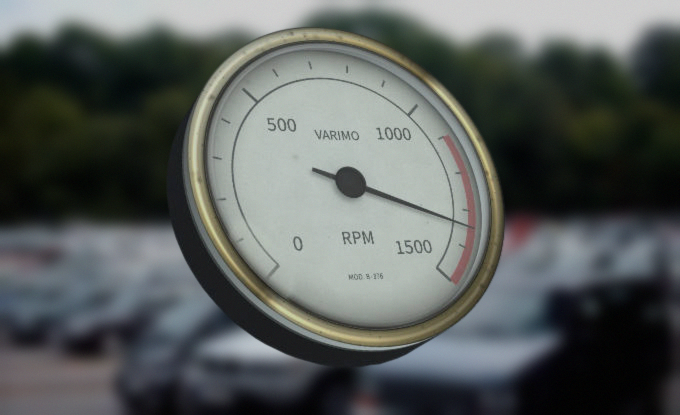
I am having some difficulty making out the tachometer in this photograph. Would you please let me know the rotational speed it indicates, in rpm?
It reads 1350 rpm
